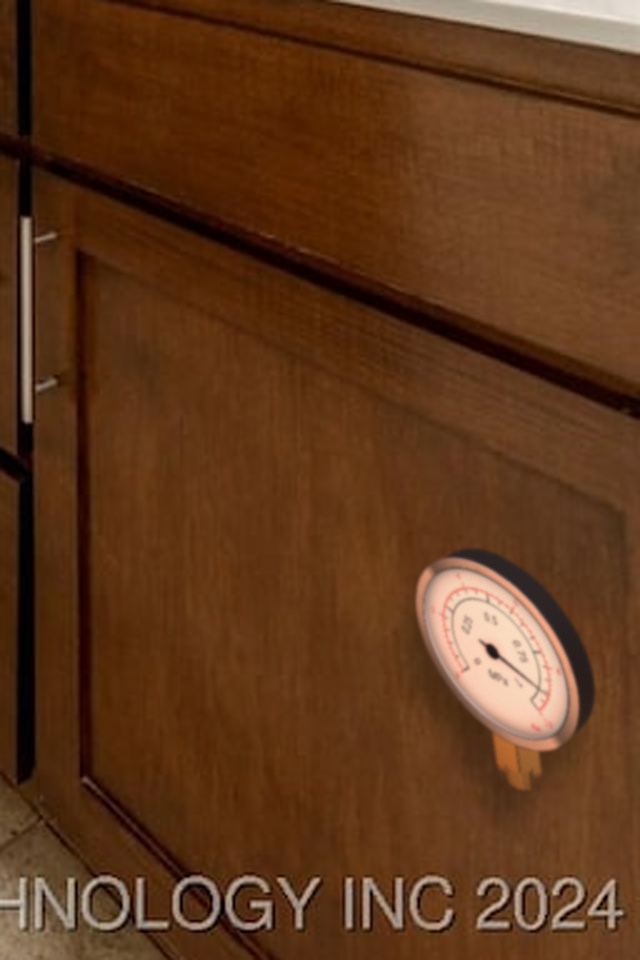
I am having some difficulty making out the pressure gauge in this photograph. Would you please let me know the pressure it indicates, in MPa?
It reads 0.9 MPa
